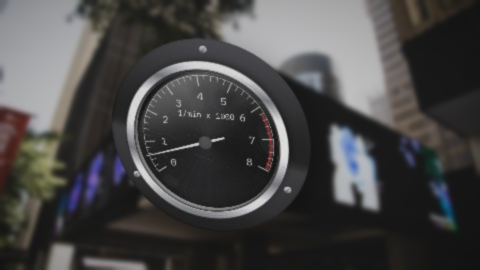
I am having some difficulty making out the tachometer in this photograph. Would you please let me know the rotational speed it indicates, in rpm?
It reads 600 rpm
